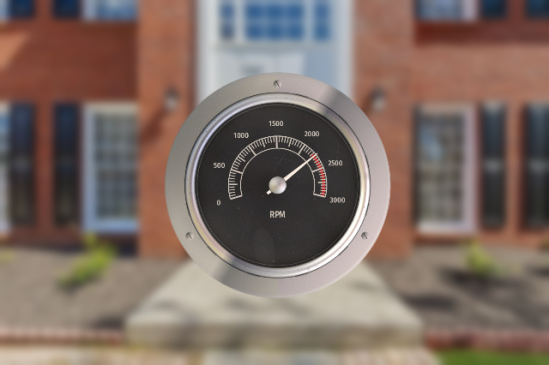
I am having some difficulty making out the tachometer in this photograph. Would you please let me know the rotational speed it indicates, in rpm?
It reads 2250 rpm
